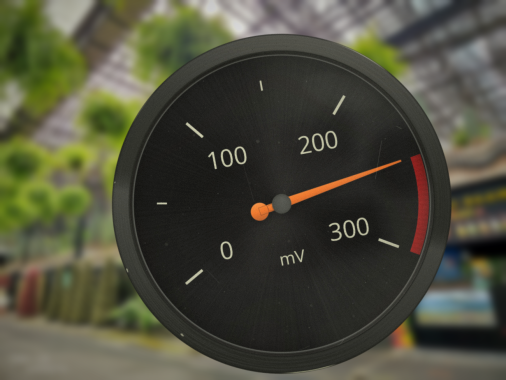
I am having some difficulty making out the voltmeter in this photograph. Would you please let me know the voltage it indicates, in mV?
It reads 250 mV
